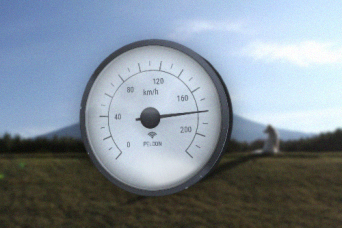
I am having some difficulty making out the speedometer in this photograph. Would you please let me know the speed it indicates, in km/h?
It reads 180 km/h
